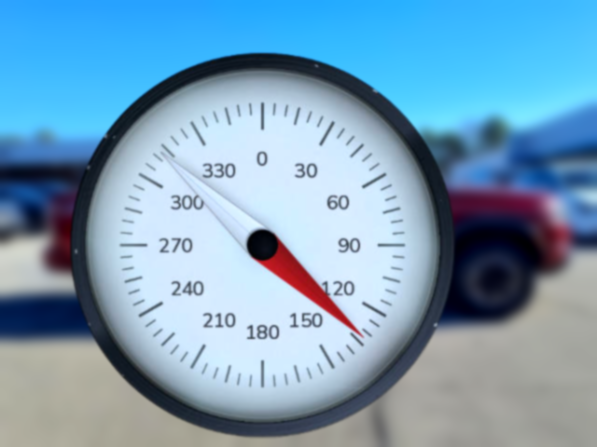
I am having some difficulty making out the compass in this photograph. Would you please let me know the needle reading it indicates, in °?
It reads 132.5 °
